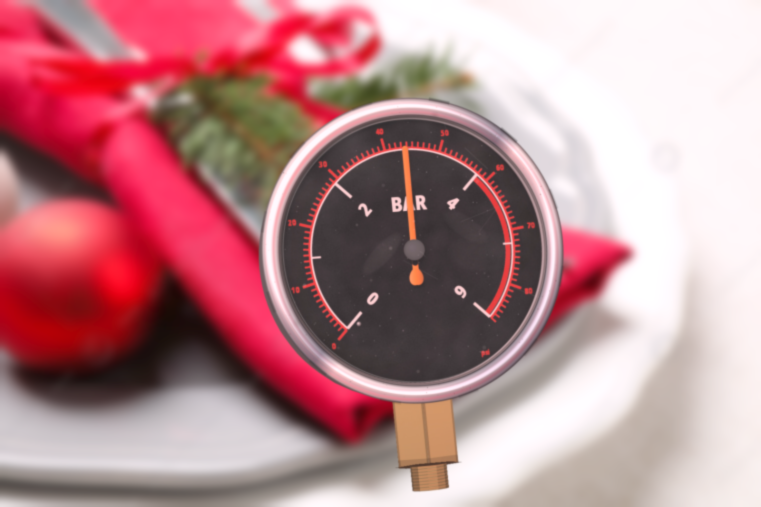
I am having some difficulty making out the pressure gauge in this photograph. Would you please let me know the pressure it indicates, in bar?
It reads 3 bar
